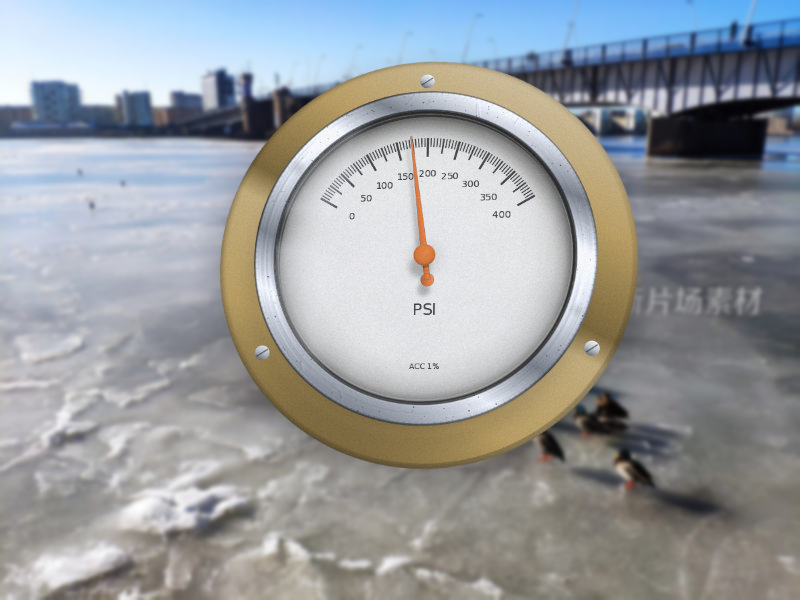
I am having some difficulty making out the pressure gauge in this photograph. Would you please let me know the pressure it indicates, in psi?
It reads 175 psi
